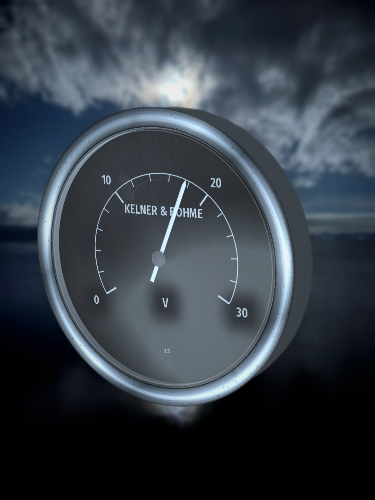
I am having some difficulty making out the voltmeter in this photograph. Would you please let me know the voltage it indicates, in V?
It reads 18 V
